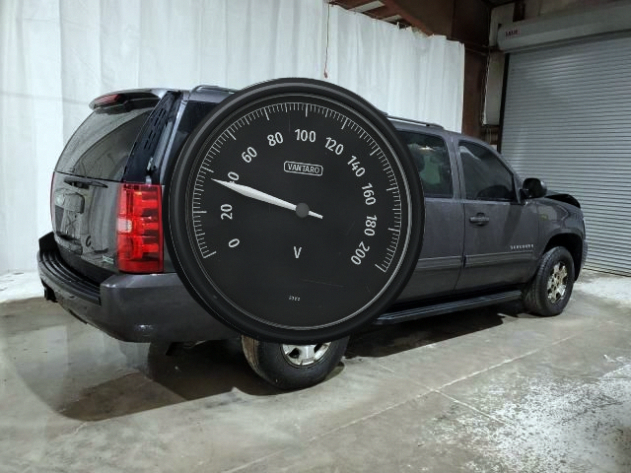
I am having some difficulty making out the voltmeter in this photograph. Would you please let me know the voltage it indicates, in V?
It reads 36 V
